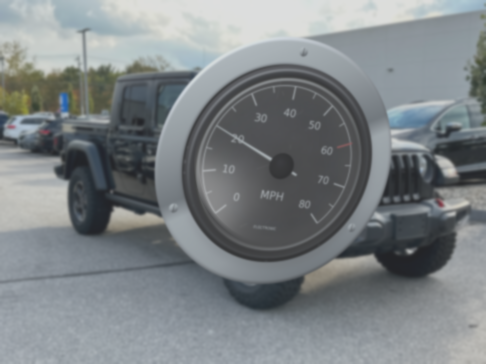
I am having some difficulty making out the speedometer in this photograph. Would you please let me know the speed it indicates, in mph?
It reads 20 mph
